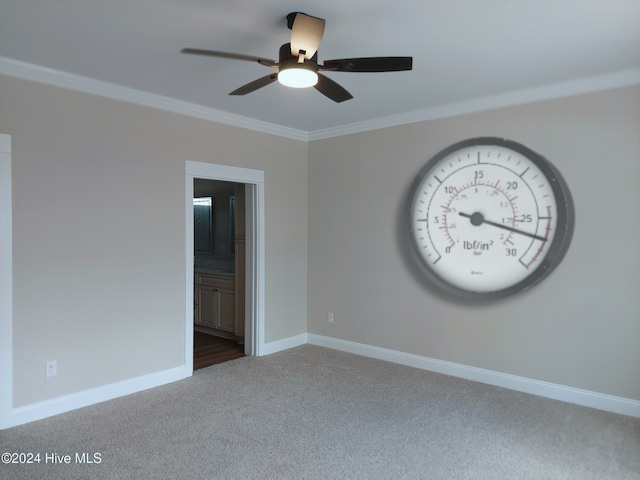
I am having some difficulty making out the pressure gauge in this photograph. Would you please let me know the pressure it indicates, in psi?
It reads 27 psi
